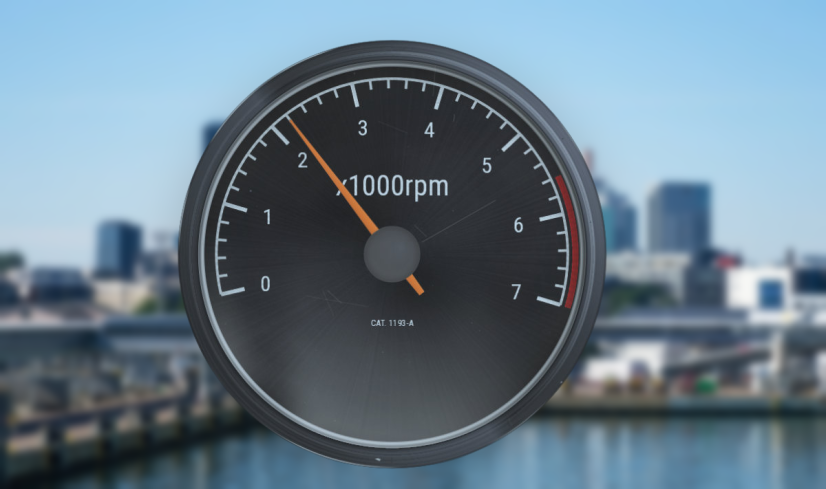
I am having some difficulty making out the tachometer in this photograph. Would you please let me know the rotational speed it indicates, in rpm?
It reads 2200 rpm
